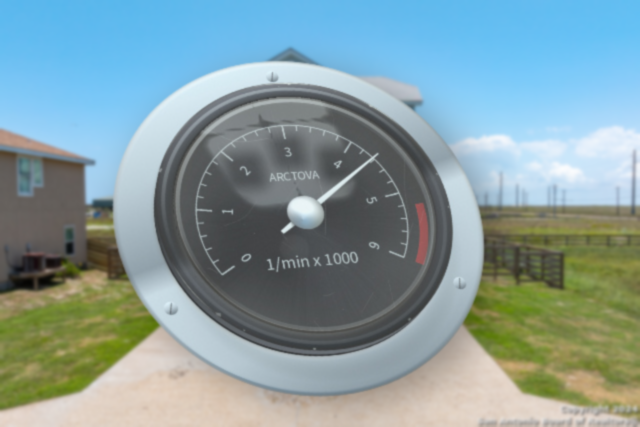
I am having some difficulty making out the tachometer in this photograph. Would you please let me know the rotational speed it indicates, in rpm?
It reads 4400 rpm
